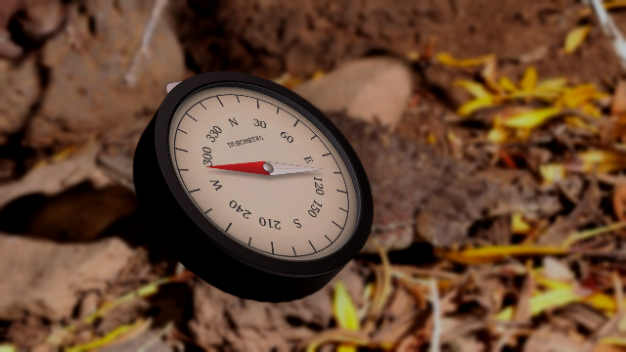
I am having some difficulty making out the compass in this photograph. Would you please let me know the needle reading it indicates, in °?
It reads 285 °
